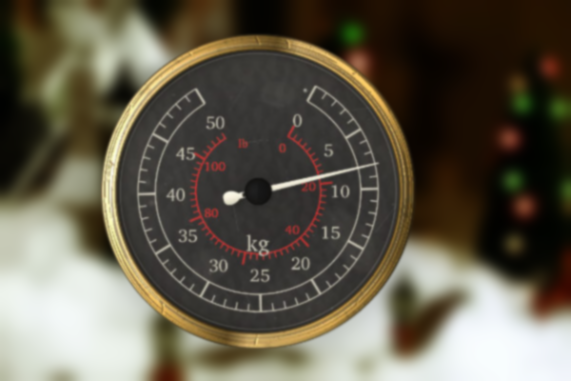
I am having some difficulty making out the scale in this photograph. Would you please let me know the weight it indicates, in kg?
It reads 8 kg
